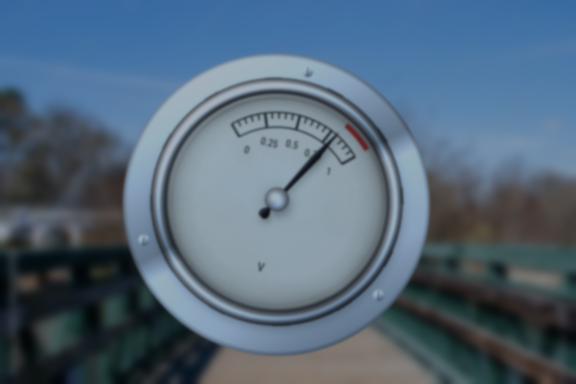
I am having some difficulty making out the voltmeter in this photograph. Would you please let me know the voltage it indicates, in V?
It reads 0.8 V
